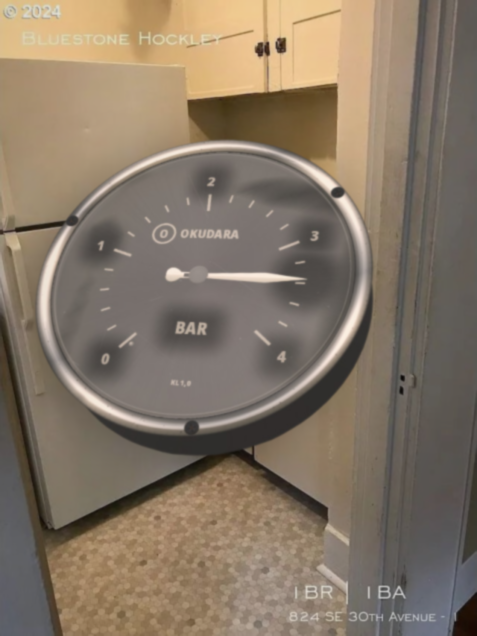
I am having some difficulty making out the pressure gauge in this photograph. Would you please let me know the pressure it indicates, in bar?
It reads 3.4 bar
